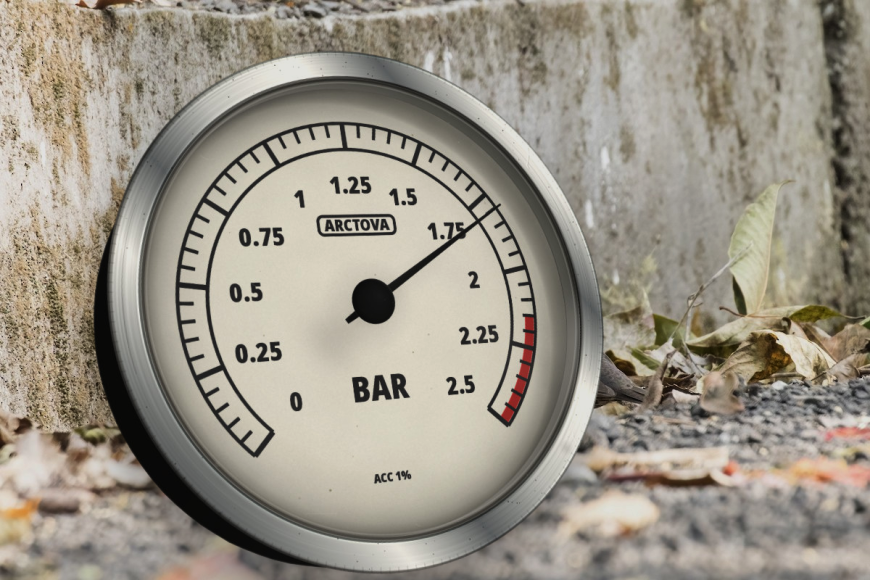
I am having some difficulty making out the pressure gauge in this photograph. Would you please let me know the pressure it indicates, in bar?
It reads 1.8 bar
